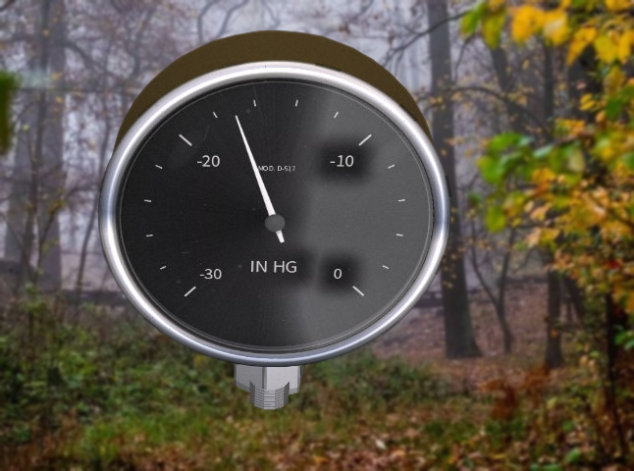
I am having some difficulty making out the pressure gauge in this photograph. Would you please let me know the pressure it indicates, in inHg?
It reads -17 inHg
